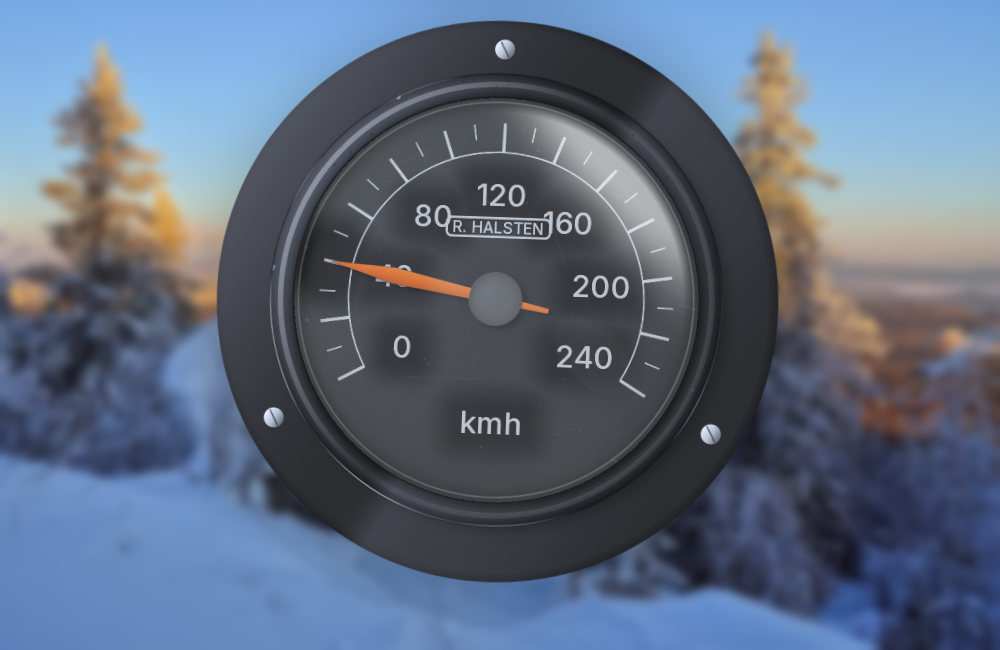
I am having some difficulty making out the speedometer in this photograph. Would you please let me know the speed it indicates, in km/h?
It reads 40 km/h
